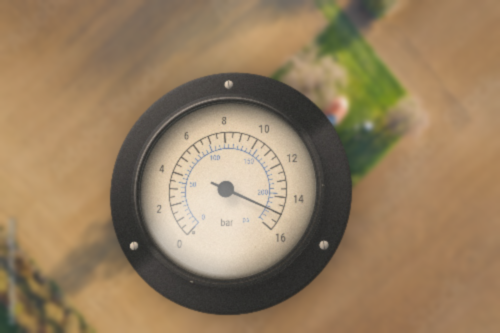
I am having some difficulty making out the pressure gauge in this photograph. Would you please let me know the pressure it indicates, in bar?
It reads 15 bar
